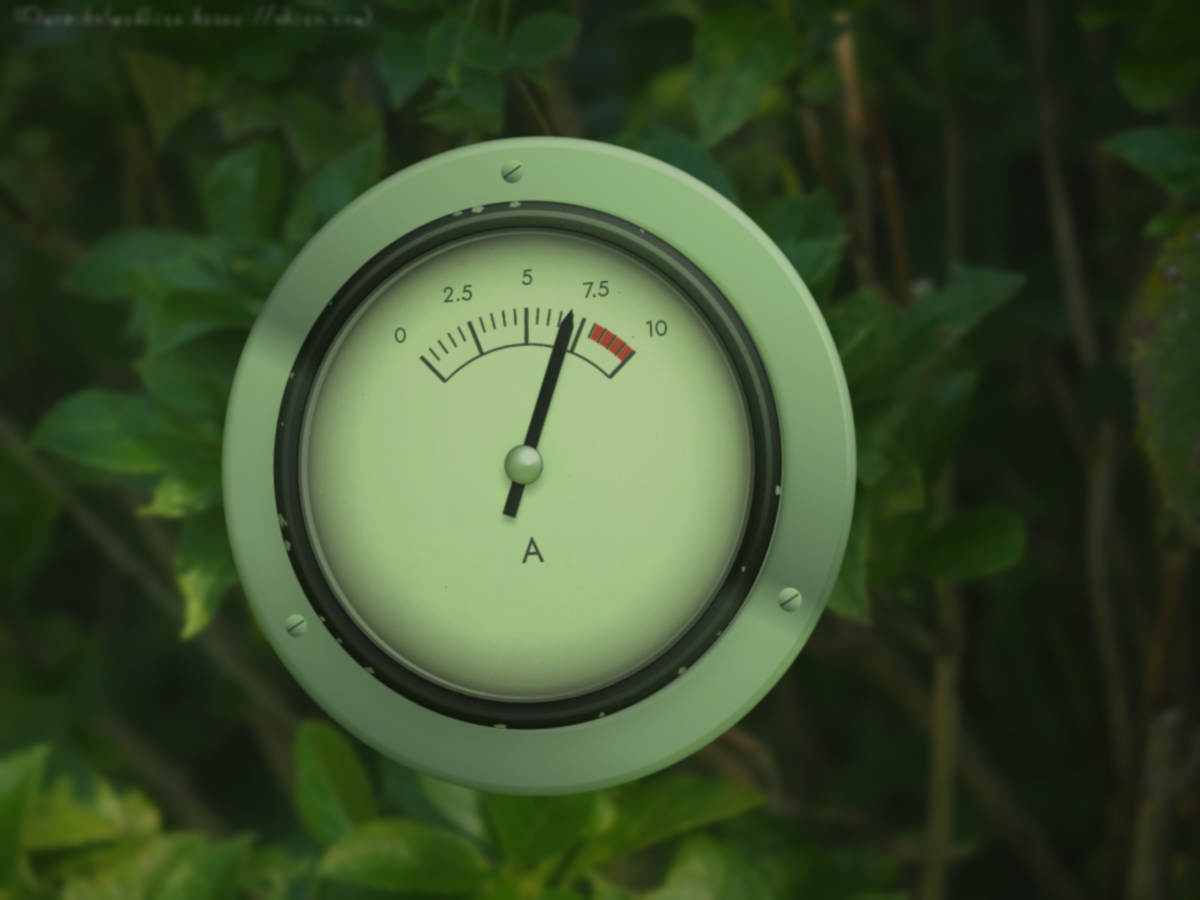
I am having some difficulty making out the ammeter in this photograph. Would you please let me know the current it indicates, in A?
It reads 7 A
